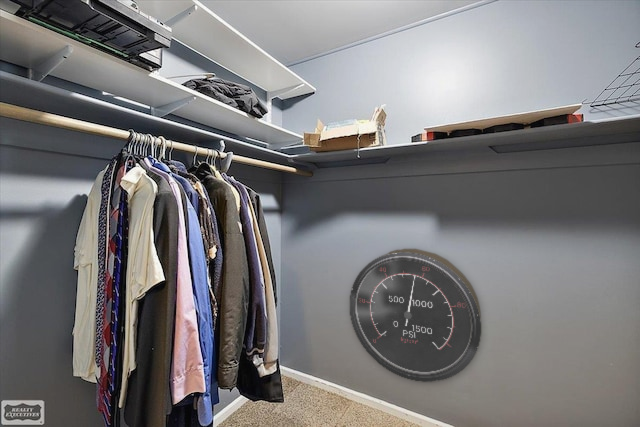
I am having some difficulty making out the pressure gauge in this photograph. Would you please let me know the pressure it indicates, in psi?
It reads 800 psi
